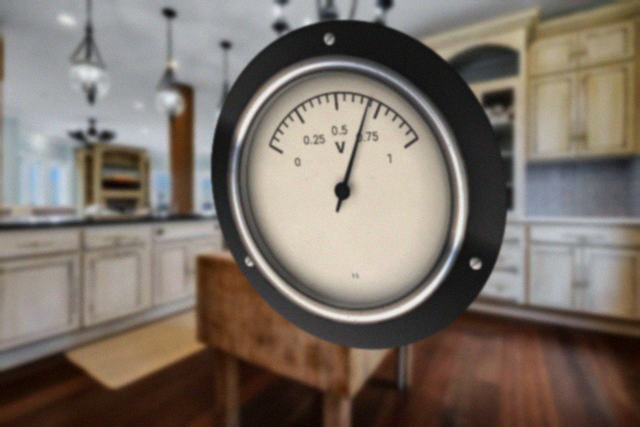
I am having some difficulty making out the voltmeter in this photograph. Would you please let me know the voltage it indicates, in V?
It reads 0.7 V
